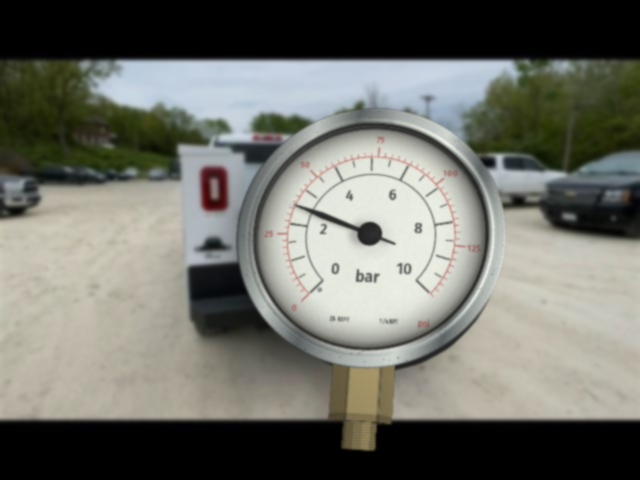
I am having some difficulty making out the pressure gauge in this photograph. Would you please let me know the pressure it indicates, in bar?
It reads 2.5 bar
